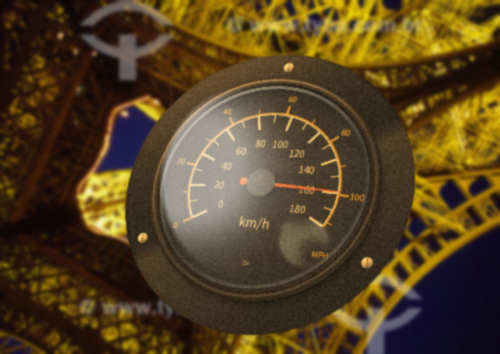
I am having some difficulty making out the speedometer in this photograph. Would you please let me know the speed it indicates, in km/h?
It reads 160 km/h
